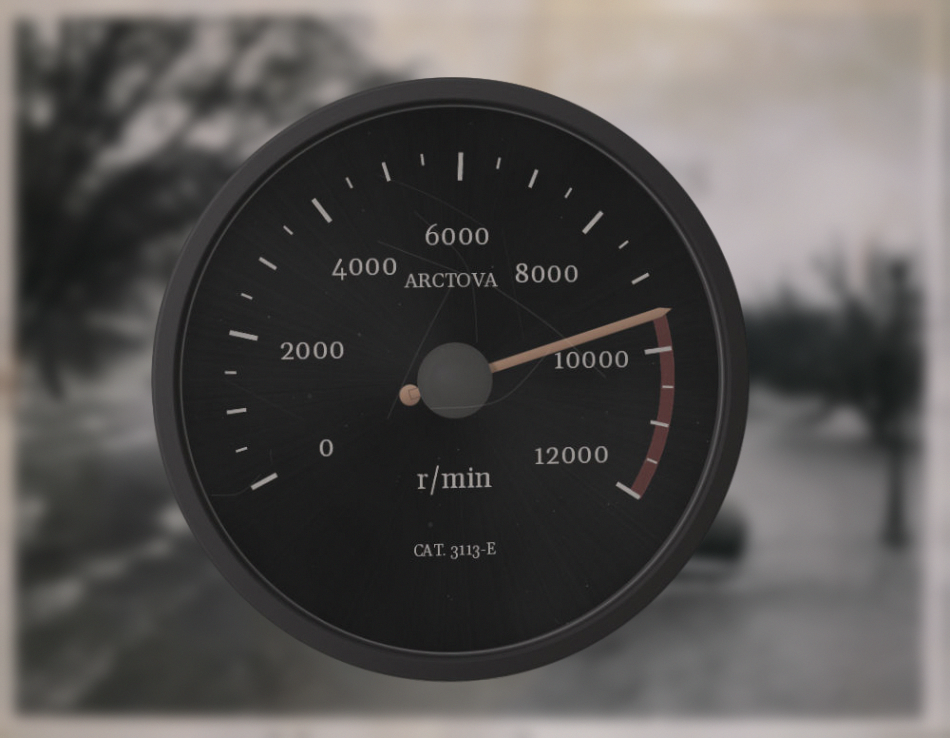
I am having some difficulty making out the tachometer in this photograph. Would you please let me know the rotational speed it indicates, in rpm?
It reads 9500 rpm
